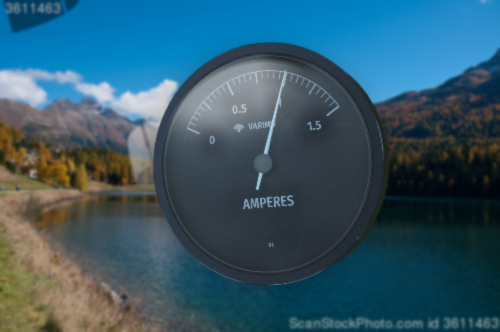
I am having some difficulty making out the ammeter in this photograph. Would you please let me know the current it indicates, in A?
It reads 1 A
